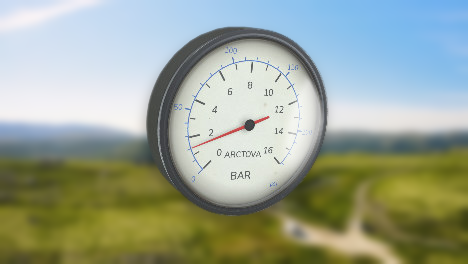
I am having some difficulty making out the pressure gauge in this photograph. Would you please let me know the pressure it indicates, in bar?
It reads 1.5 bar
